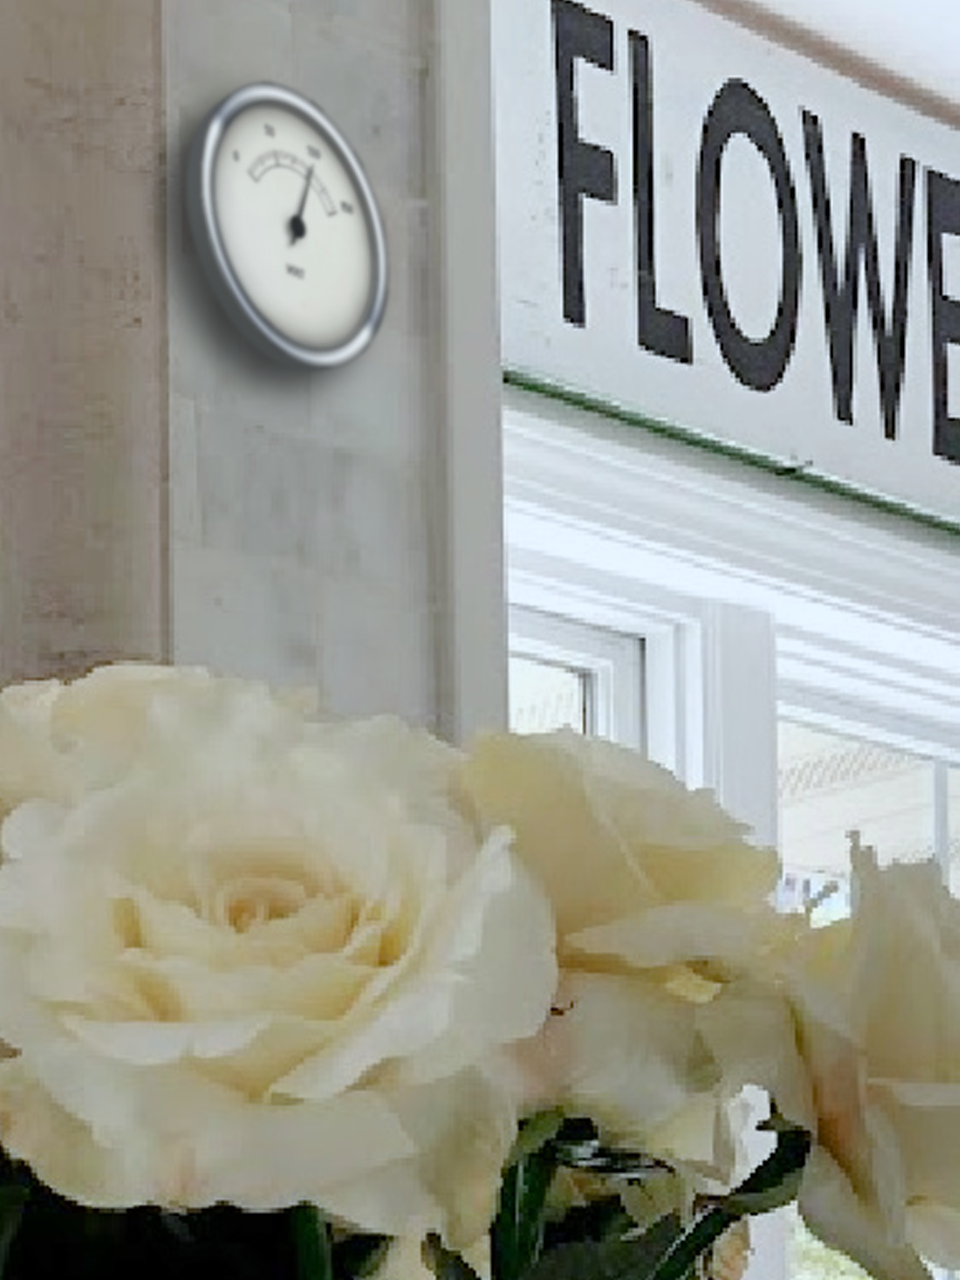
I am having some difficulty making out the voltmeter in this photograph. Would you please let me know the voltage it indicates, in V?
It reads 100 V
